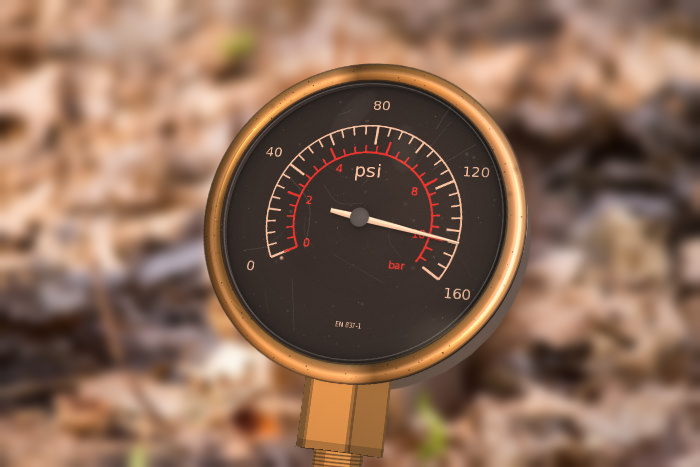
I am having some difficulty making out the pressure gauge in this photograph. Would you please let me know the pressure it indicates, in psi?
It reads 145 psi
